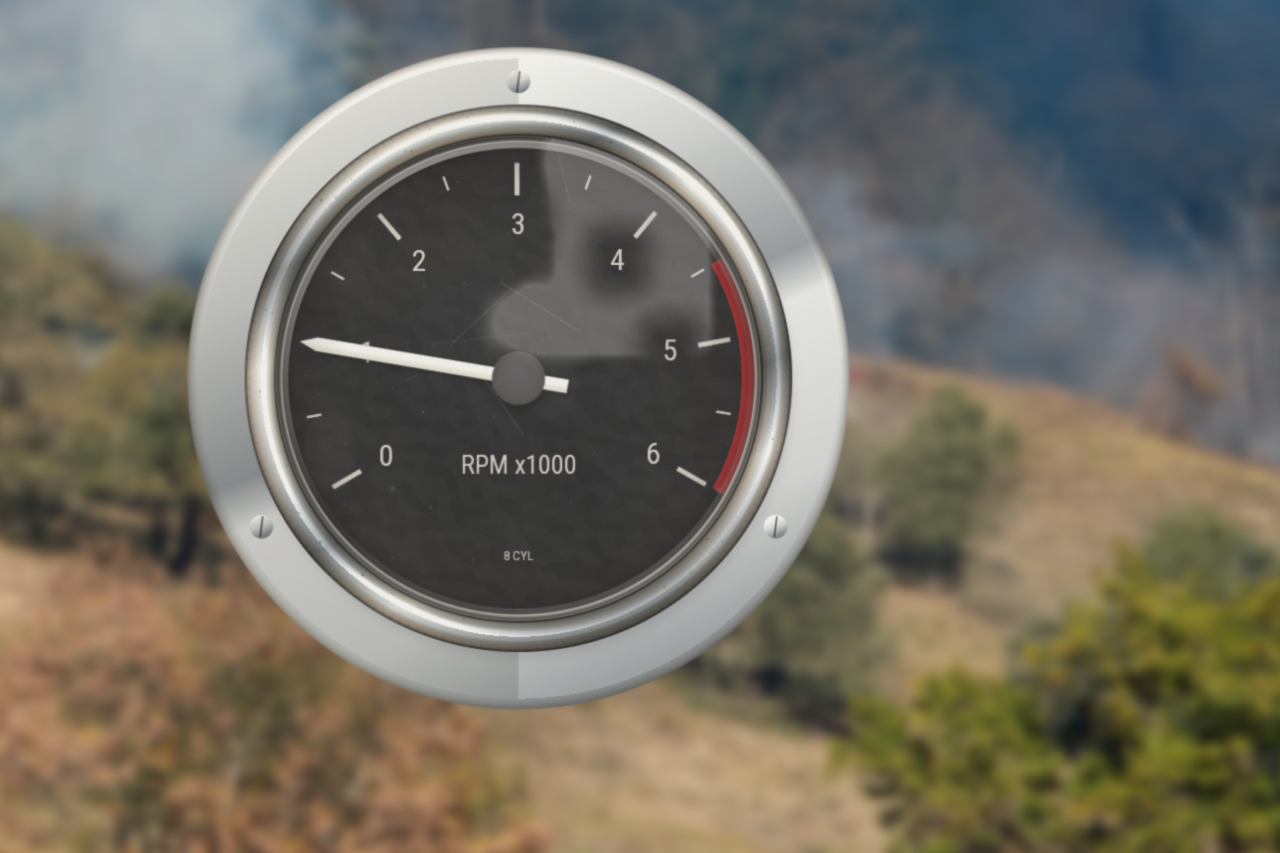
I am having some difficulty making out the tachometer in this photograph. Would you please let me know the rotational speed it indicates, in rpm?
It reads 1000 rpm
